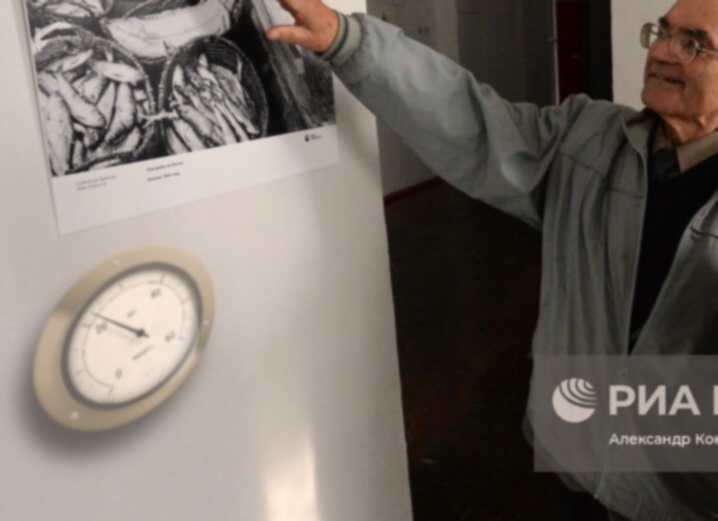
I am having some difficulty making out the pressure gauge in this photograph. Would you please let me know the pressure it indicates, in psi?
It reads 22.5 psi
